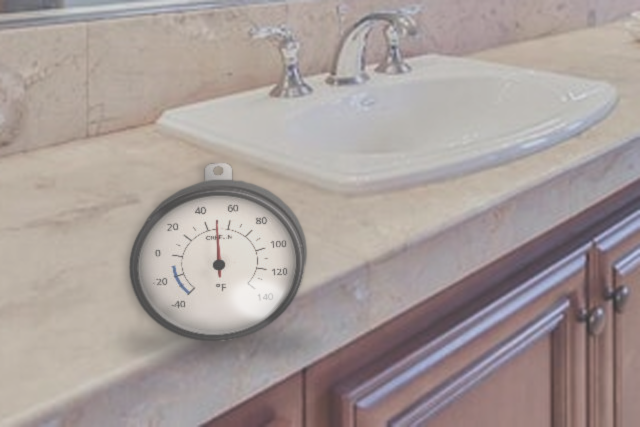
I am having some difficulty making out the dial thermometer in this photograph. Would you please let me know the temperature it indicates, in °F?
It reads 50 °F
